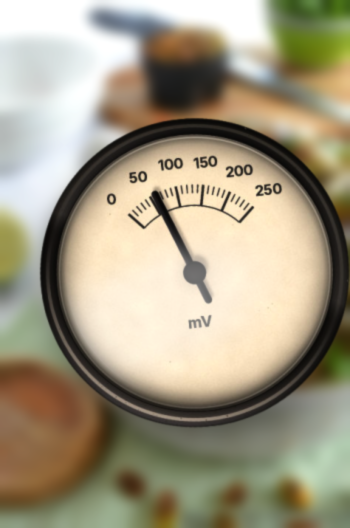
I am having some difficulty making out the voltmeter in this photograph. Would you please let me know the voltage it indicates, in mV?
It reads 60 mV
